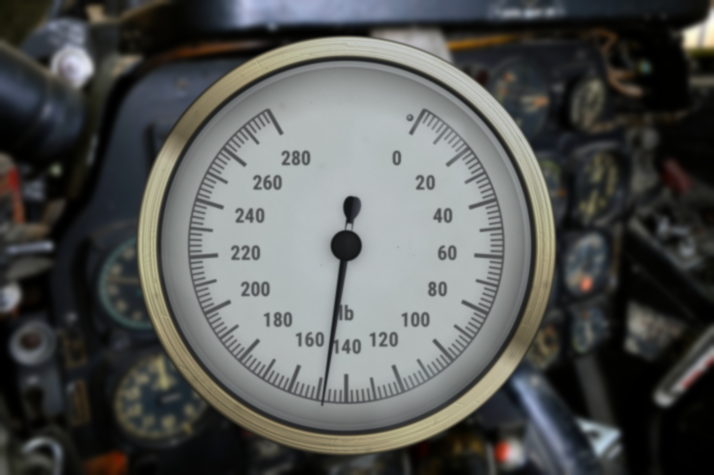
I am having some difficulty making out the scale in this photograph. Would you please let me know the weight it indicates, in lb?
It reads 148 lb
